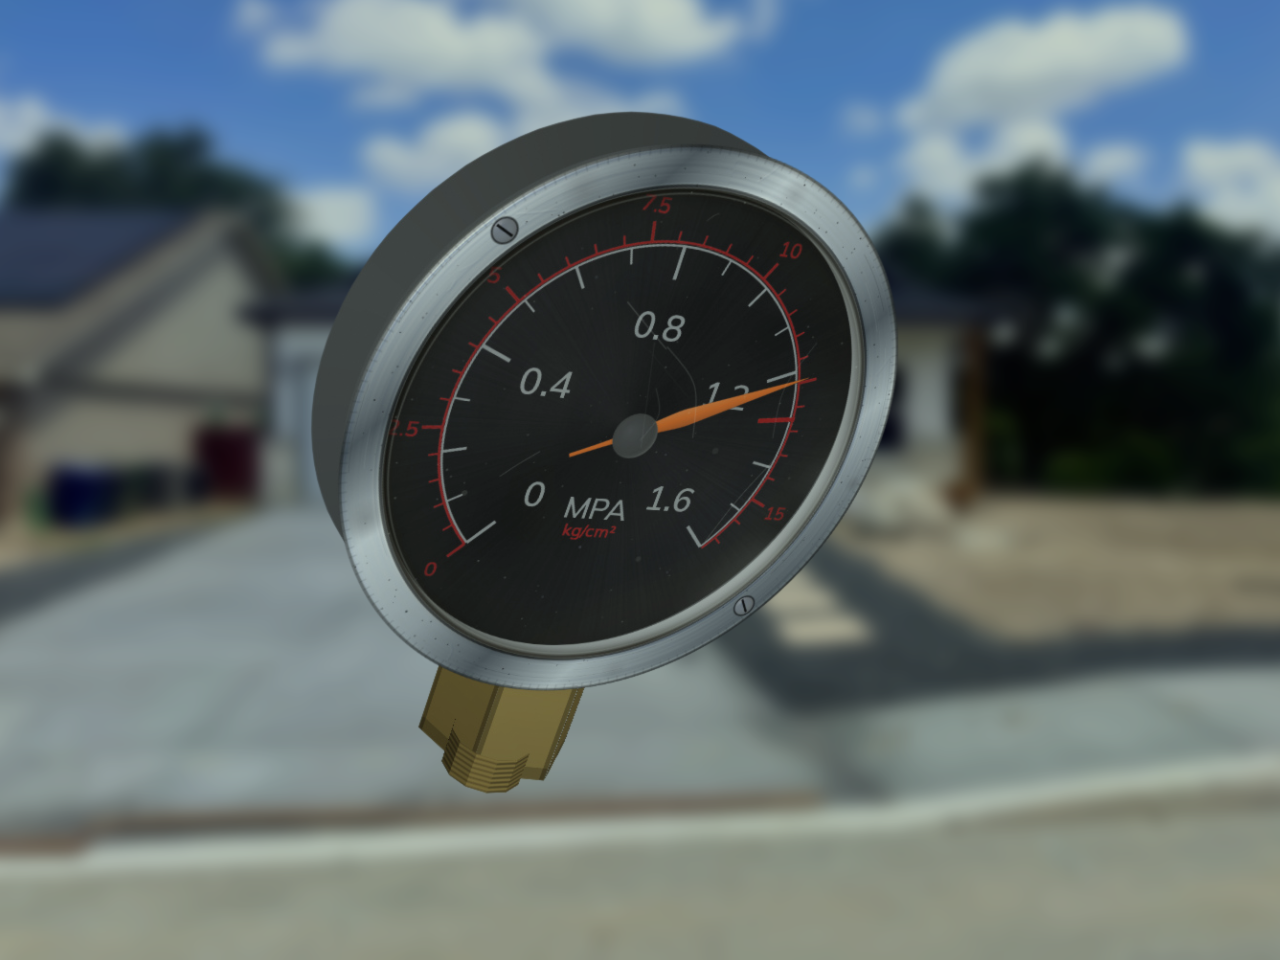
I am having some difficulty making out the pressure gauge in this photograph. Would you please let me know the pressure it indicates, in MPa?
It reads 1.2 MPa
